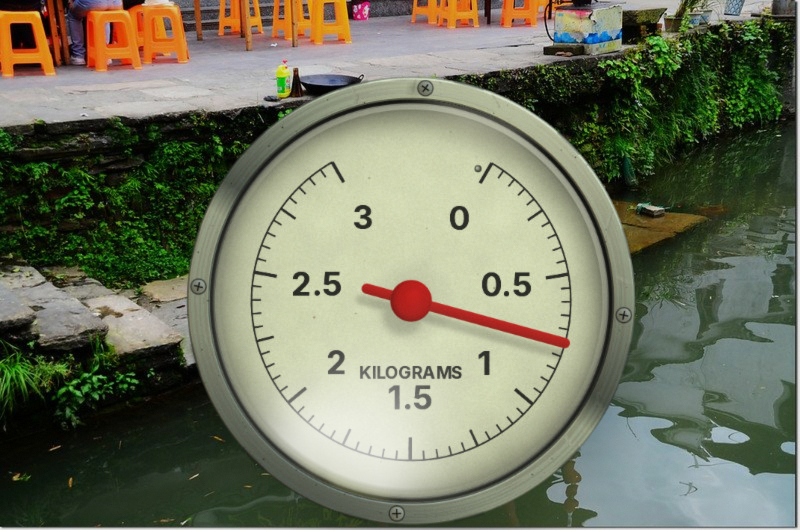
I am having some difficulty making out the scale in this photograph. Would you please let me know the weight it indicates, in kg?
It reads 0.75 kg
